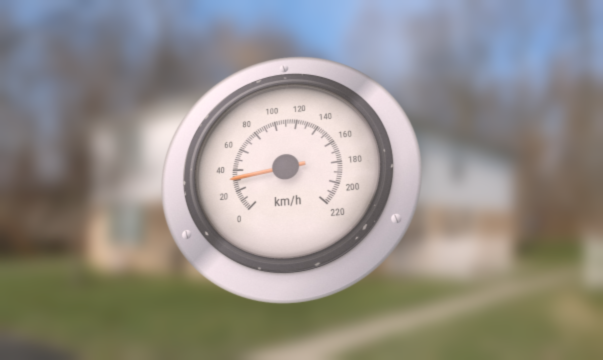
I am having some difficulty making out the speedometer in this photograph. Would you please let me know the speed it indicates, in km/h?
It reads 30 km/h
